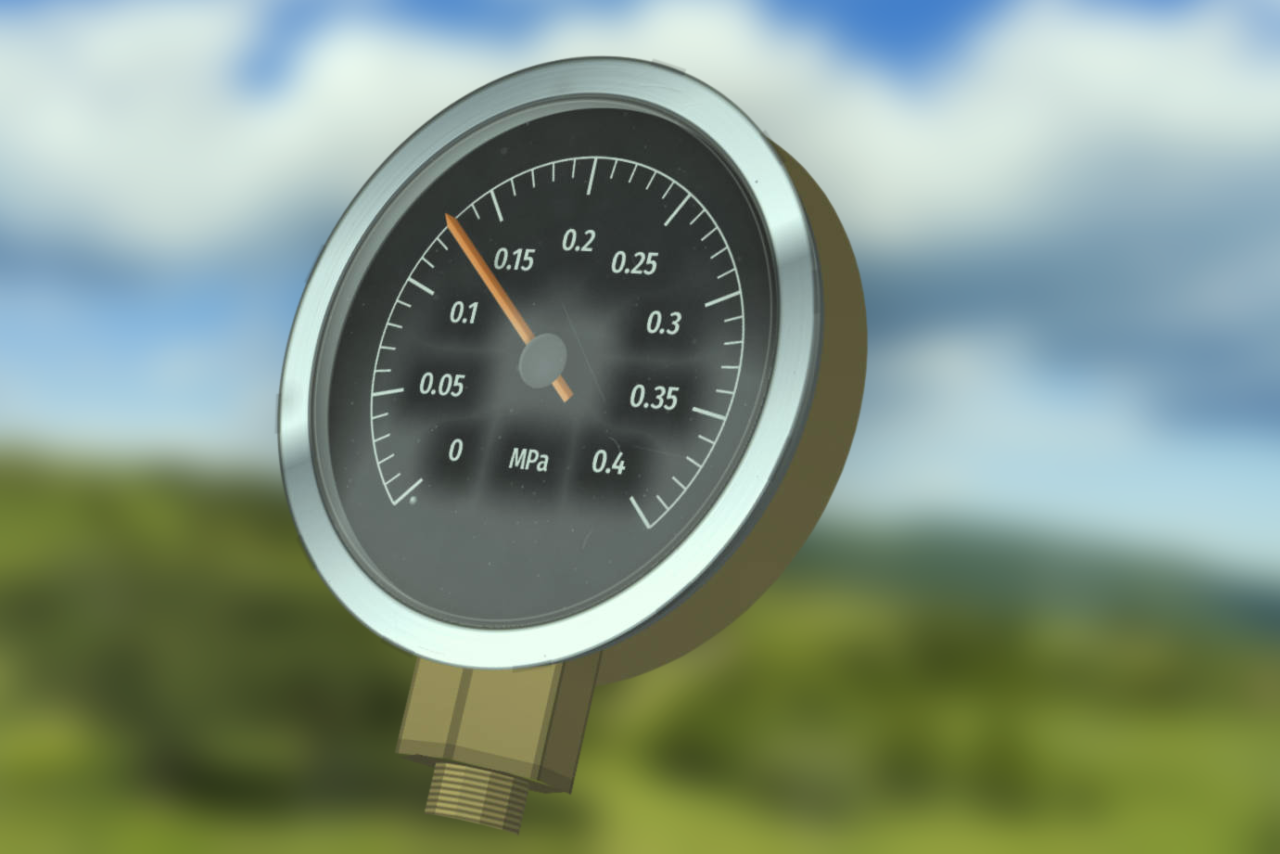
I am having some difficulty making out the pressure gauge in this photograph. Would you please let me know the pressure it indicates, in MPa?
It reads 0.13 MPa
